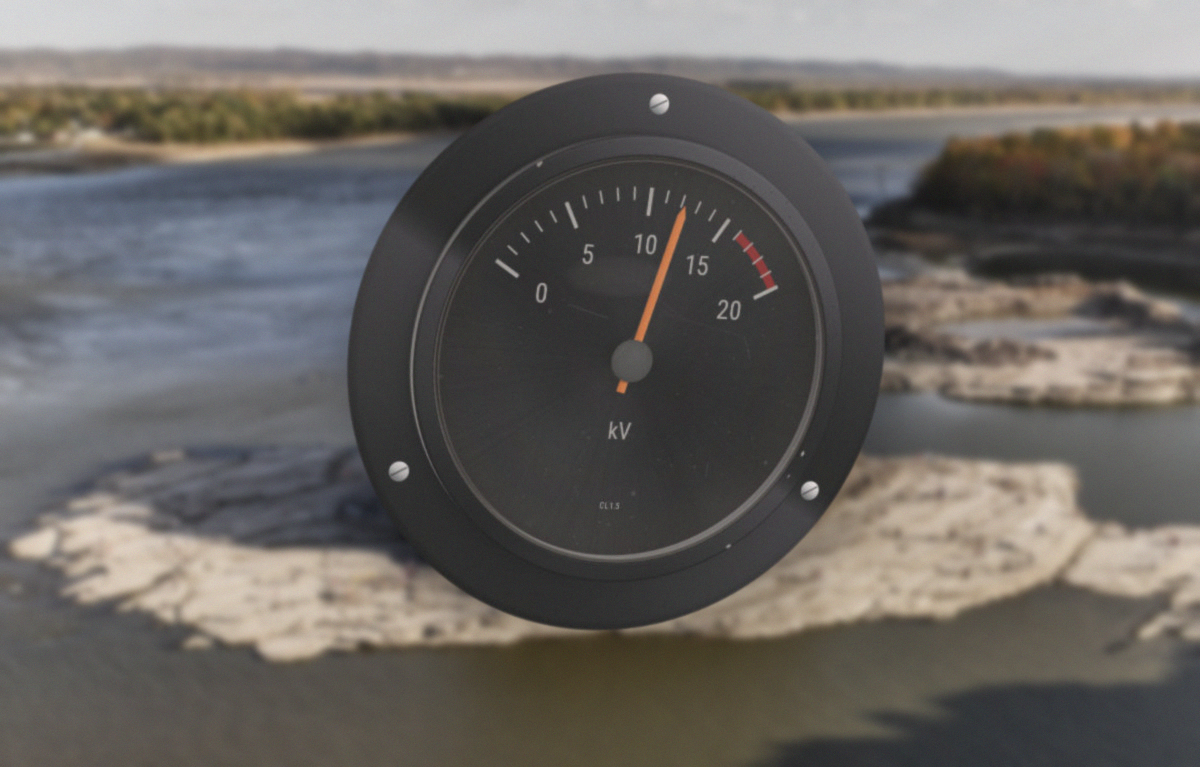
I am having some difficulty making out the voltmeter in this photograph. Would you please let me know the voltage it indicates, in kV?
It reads 12 kV
